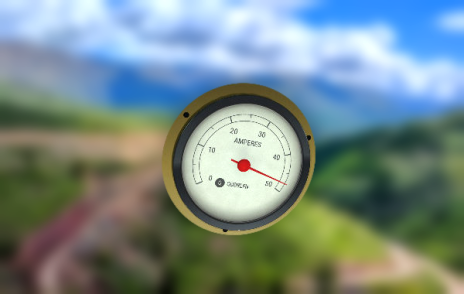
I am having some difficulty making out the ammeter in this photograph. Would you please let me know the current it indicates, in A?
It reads 47.5 A
